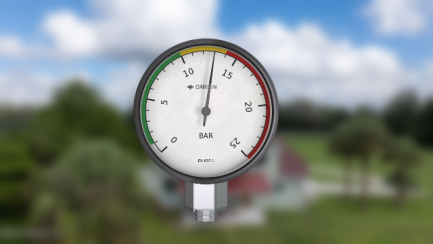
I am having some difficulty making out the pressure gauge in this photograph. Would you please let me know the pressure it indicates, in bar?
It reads 13 bar
